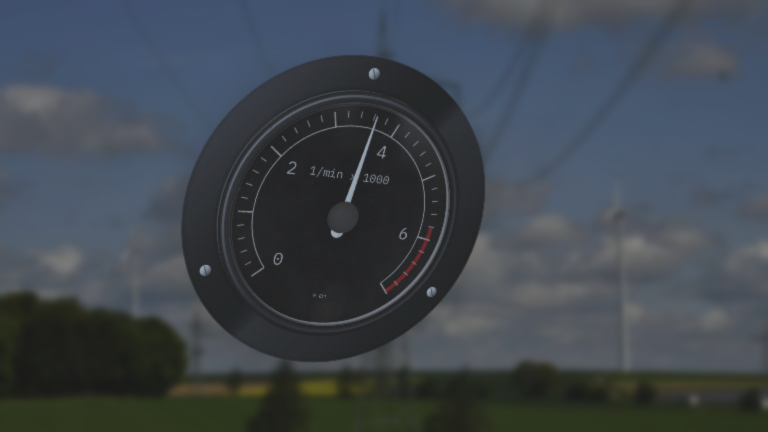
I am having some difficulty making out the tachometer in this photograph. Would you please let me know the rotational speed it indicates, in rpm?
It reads 3600 rpm
